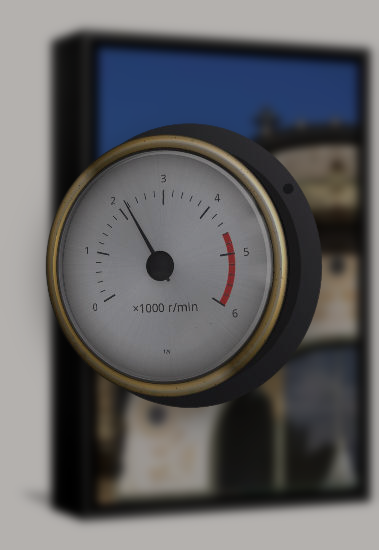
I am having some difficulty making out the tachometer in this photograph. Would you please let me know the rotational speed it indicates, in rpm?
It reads 2200 rpm
